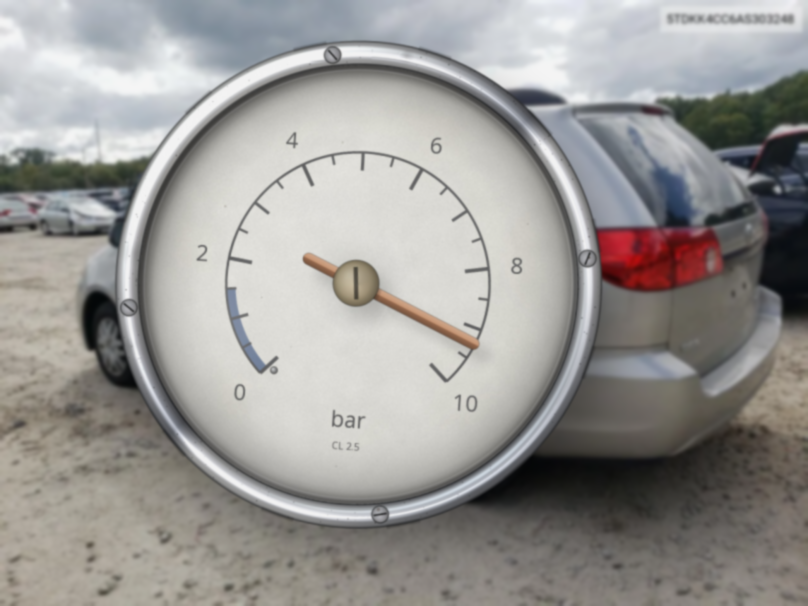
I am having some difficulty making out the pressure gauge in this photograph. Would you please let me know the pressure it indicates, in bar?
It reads 9.25 bar
